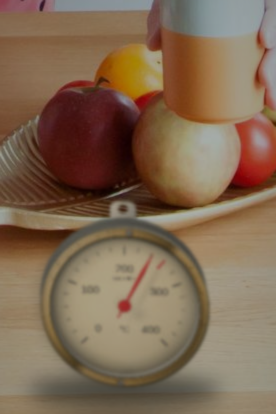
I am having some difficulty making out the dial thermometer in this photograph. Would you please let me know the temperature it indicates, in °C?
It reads 240 °C
